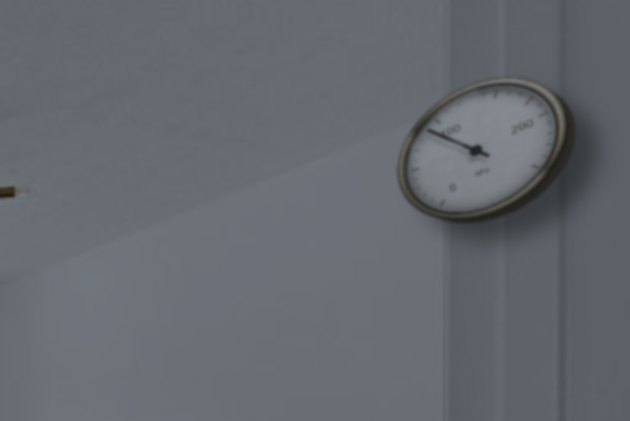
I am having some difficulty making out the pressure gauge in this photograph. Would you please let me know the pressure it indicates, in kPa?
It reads 90 kPa
